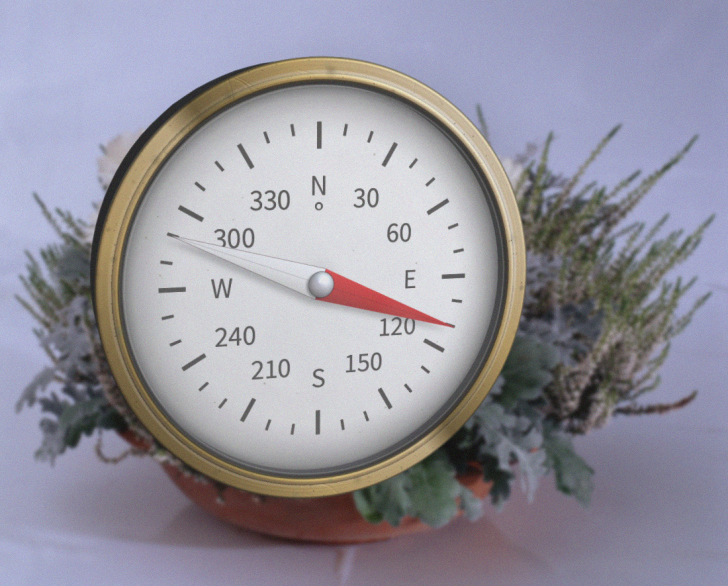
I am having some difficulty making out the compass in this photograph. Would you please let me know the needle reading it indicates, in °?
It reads 110 °
